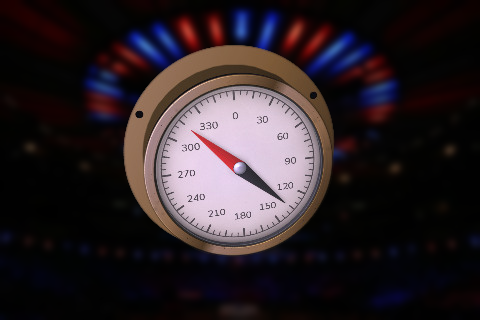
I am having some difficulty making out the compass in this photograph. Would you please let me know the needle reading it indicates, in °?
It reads 315 °
